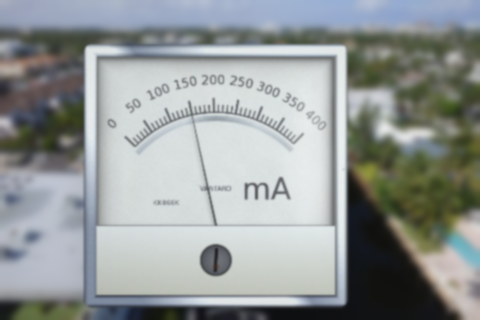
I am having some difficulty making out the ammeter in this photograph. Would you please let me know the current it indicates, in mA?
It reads 150 mA
